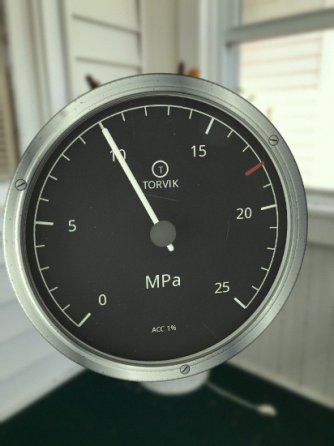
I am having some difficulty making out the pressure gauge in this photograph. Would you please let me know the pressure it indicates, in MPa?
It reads 10 MPa
